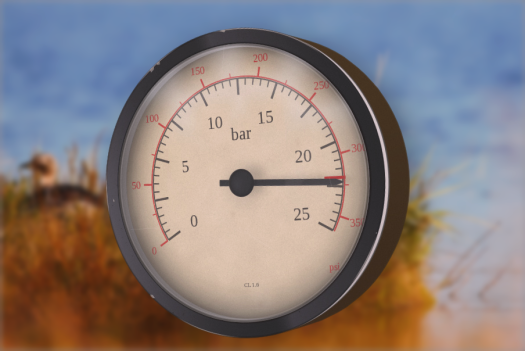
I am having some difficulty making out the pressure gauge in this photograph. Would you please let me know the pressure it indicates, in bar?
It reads 22.25 bar
